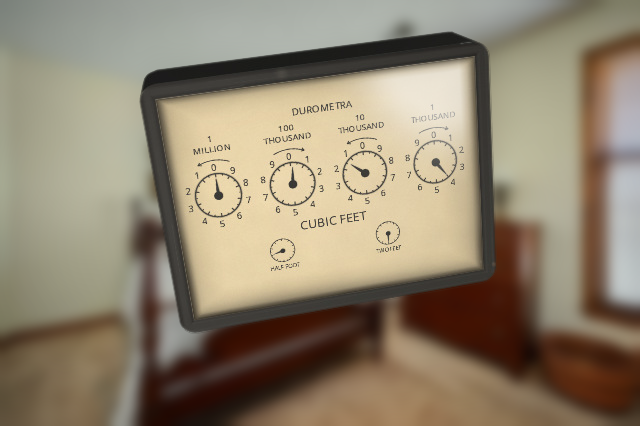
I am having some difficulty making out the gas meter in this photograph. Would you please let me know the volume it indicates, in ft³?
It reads 1400 ft³
